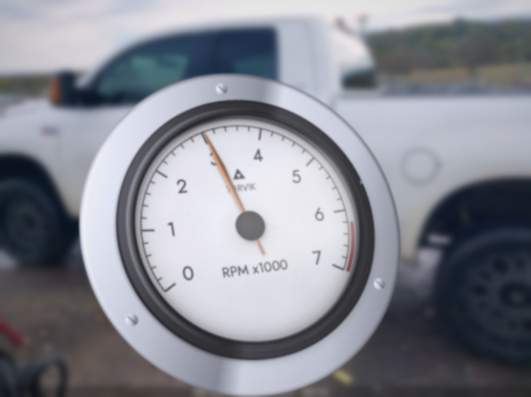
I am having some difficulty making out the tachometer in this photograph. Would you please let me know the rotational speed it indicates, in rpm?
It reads 3000 rpm
